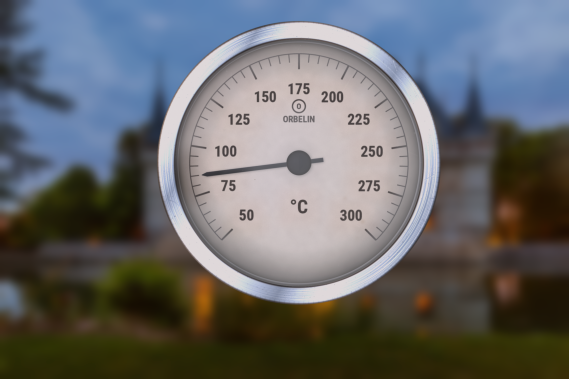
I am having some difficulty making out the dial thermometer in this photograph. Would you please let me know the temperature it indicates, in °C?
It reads 85 °C
